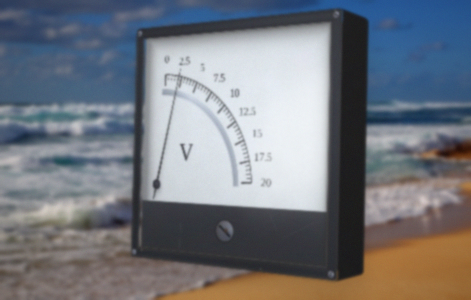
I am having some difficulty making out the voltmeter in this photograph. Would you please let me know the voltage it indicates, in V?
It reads 2.5 V
